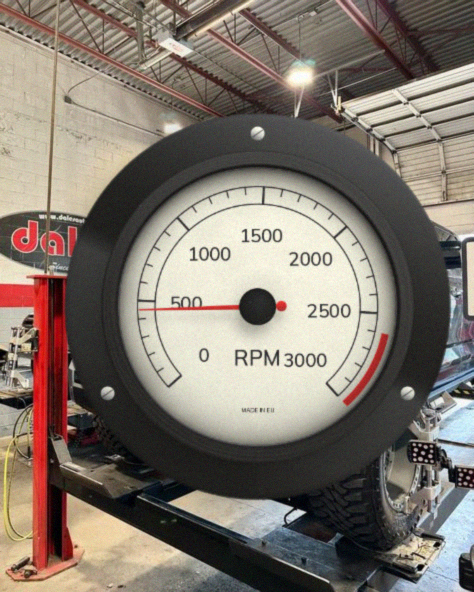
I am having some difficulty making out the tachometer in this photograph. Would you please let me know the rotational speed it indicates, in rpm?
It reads 450 rpm
